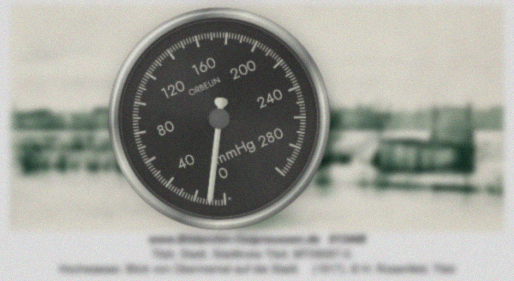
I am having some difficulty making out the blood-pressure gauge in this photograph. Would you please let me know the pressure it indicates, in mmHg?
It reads 10 mmHg
